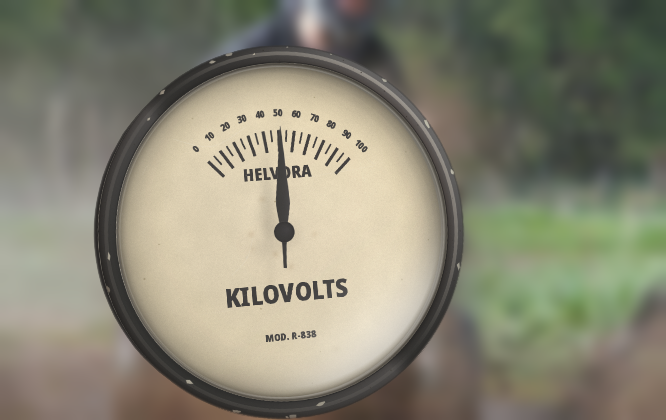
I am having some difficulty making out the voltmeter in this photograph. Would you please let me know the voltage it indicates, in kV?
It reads 50 kV
